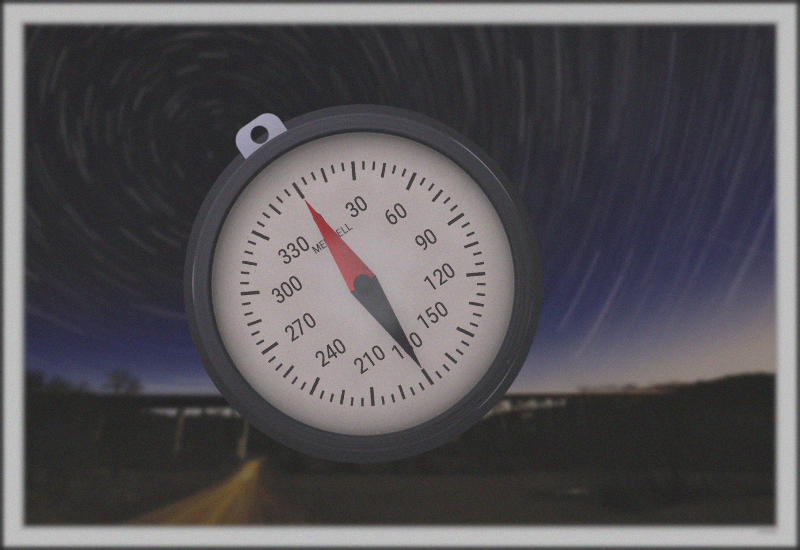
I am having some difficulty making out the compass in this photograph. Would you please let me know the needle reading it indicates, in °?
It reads 0 °
